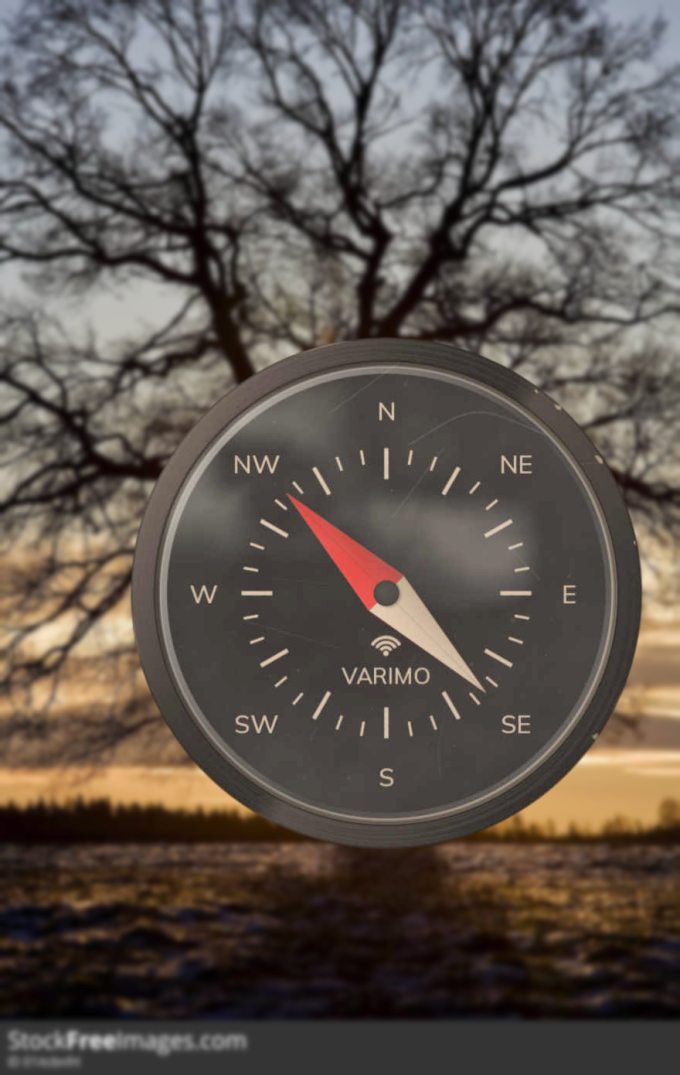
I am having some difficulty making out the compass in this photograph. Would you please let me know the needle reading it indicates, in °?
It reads 315 °
